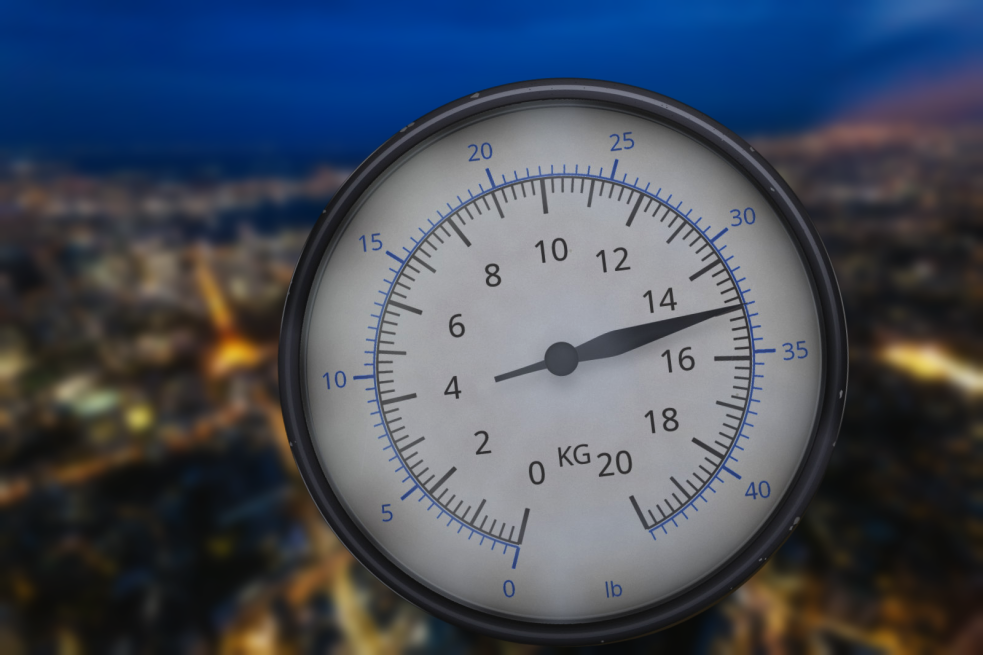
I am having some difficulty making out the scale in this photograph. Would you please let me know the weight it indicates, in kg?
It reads 15 kg
